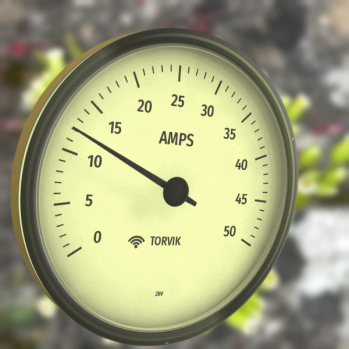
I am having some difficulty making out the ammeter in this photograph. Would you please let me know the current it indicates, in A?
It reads 12 A
